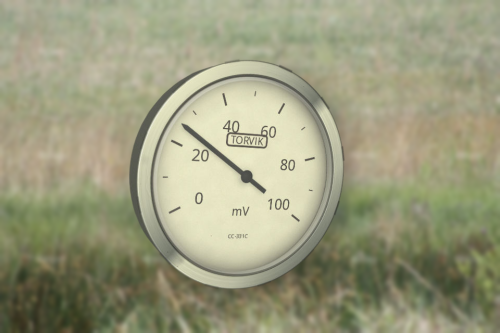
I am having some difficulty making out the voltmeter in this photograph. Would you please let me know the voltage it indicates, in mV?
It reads 25 mV
